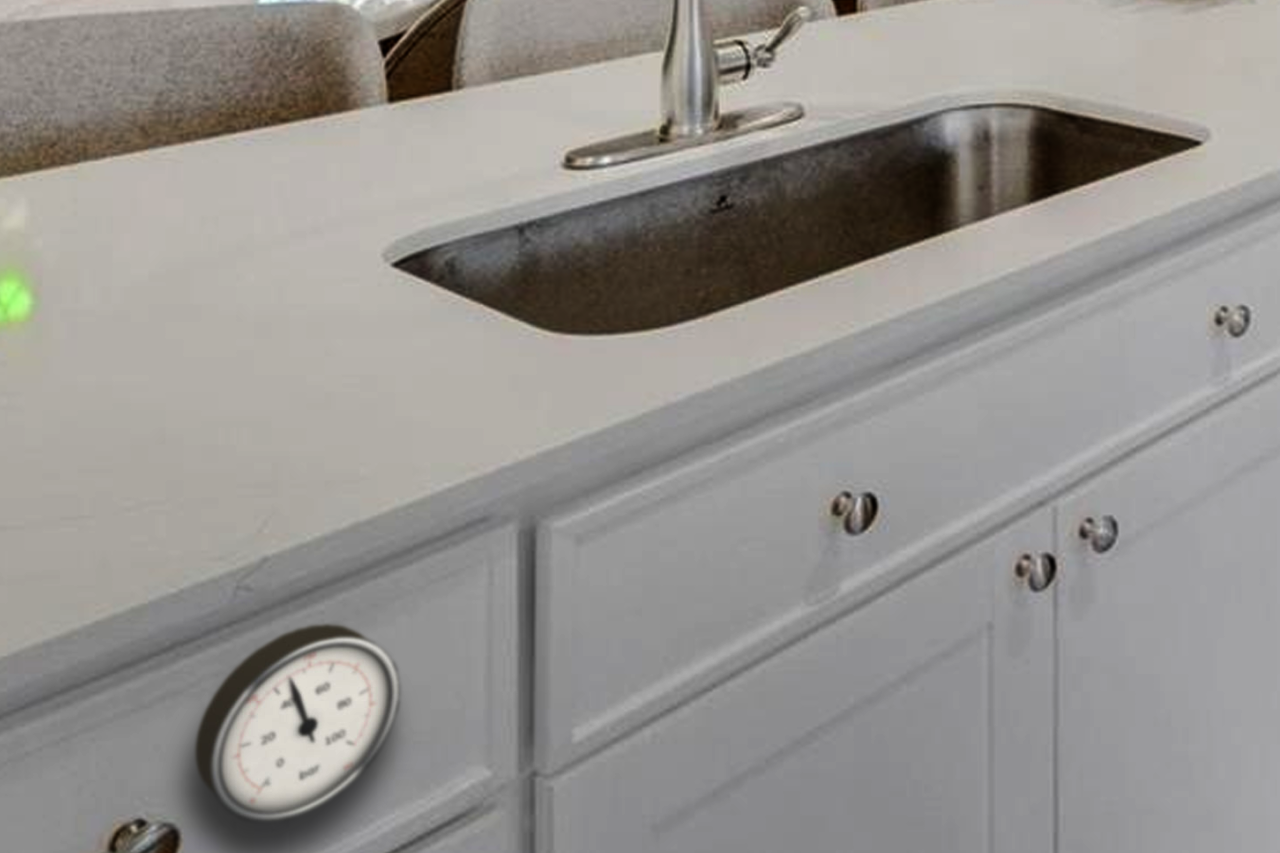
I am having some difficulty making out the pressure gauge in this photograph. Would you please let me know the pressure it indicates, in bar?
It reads 45 bar
